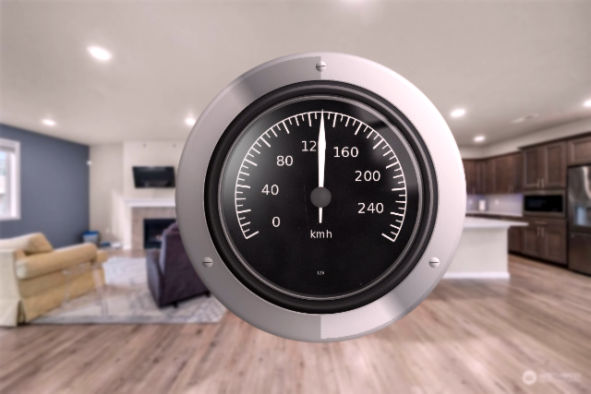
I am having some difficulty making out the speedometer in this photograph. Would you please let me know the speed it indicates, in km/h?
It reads 130 km/h
